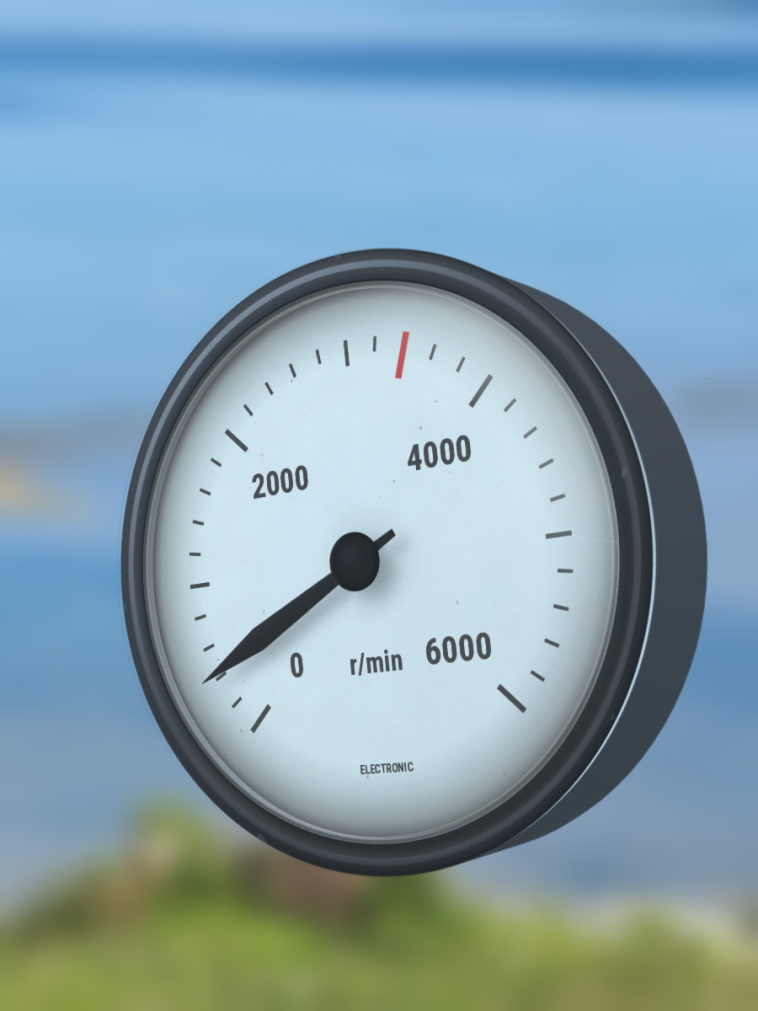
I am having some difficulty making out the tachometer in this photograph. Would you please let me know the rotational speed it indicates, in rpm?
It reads 400 rpm
